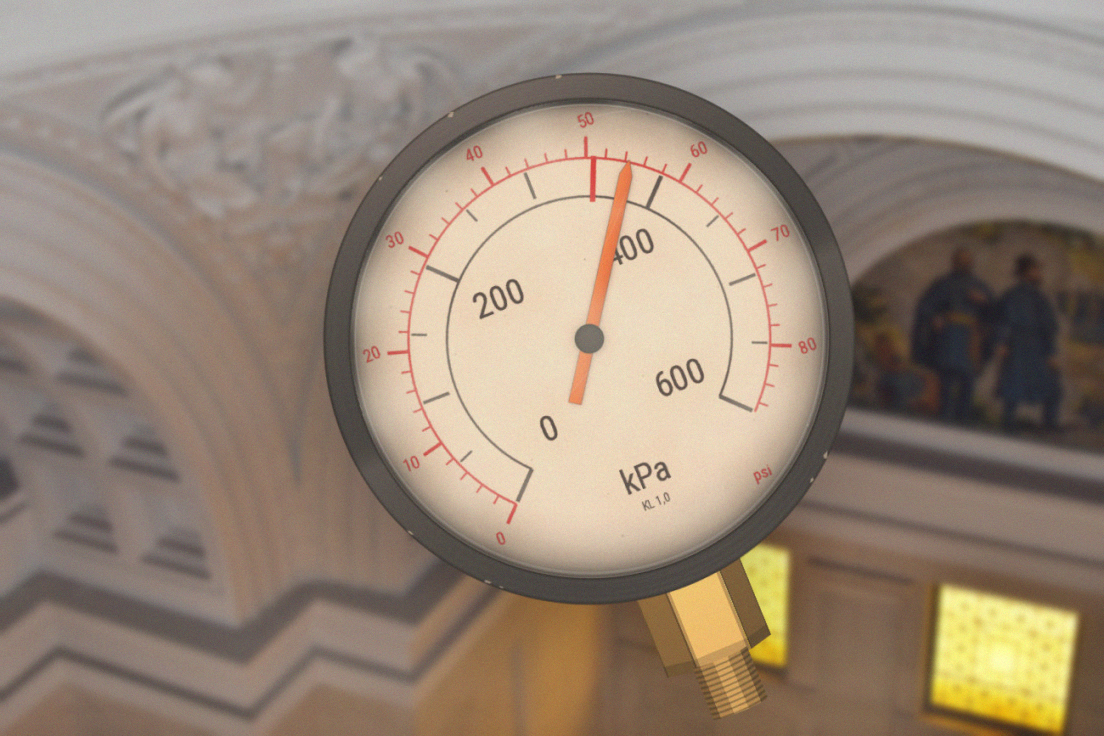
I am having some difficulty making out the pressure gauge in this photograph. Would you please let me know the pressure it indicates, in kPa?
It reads 375 kPa
